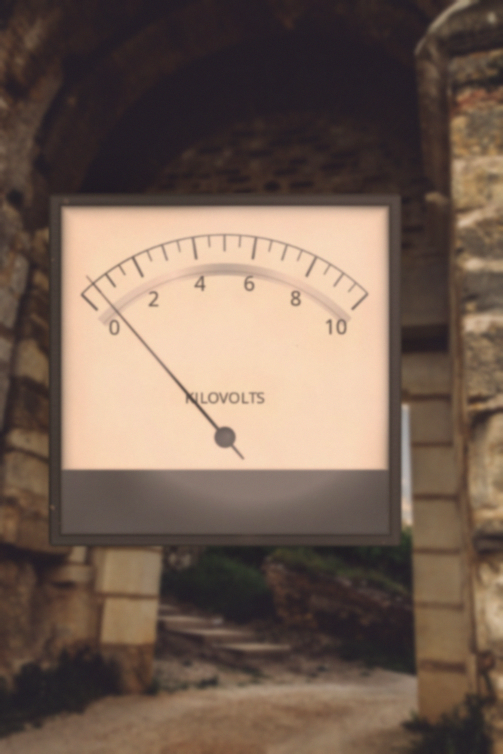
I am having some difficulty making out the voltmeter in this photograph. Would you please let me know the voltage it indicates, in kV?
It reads 0.5 kV
